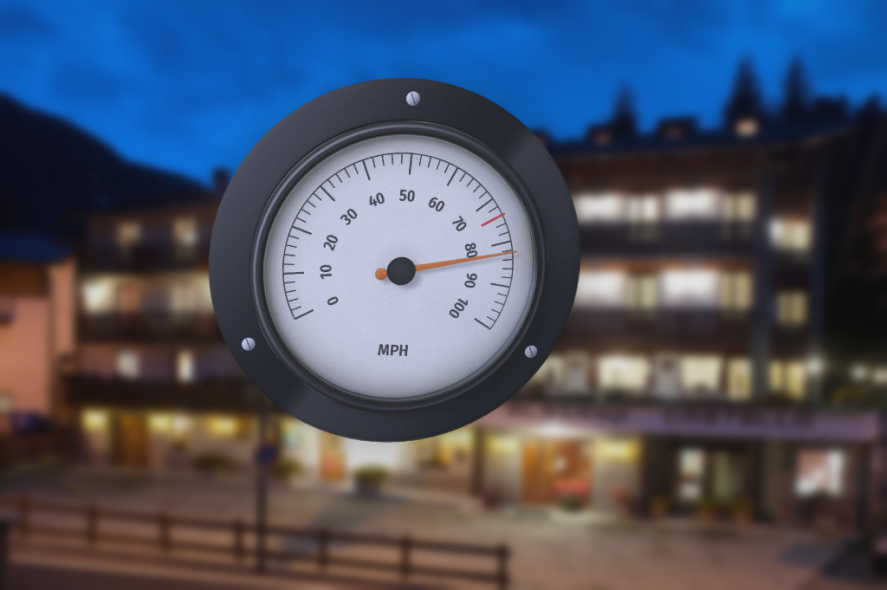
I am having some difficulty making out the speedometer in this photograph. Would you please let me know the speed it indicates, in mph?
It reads 82 mph
